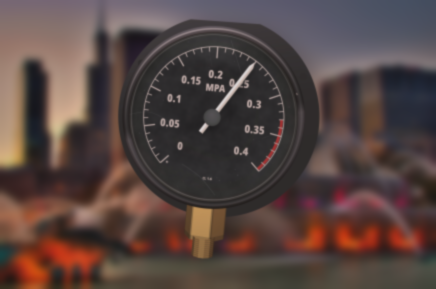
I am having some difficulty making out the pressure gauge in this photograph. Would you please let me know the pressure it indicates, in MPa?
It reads 0.25 MPa
